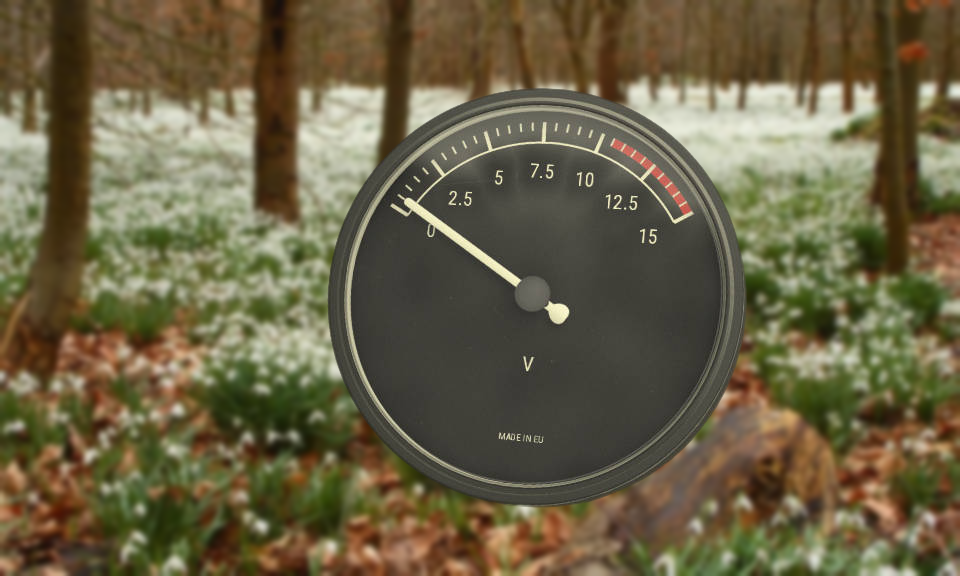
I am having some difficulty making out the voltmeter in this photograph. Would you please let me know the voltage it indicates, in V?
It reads 0.5 V
